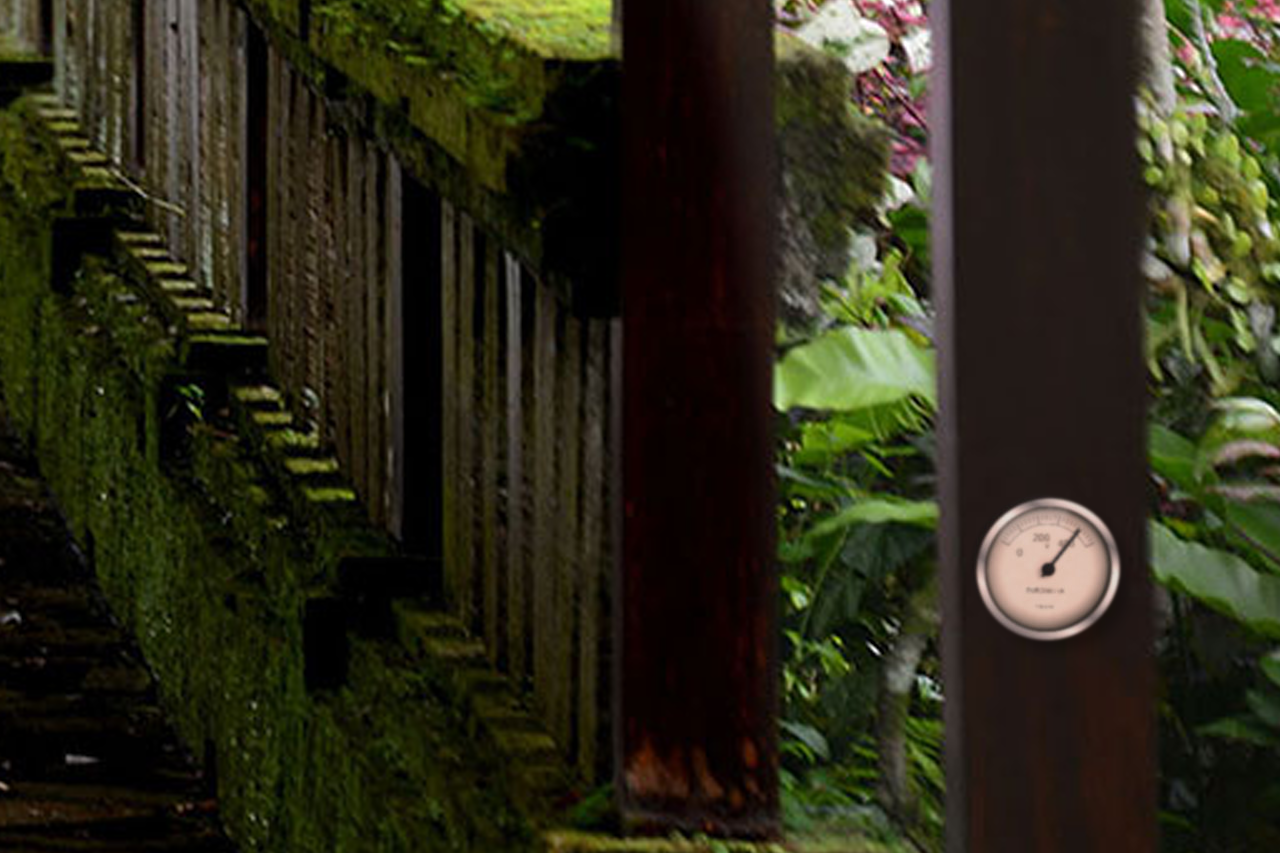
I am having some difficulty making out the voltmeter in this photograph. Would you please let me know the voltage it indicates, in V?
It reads 400 V
